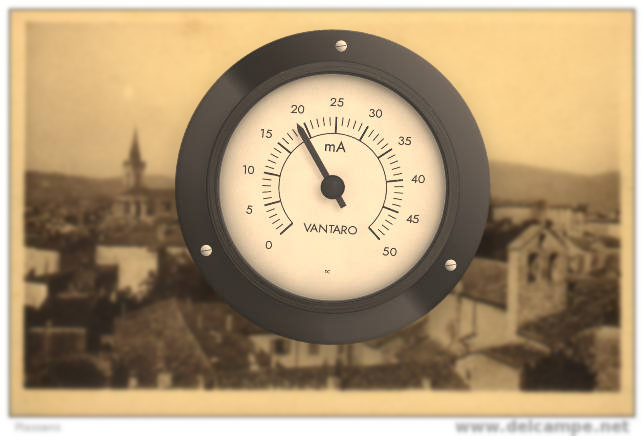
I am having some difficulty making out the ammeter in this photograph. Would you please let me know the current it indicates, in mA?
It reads 19 mA
